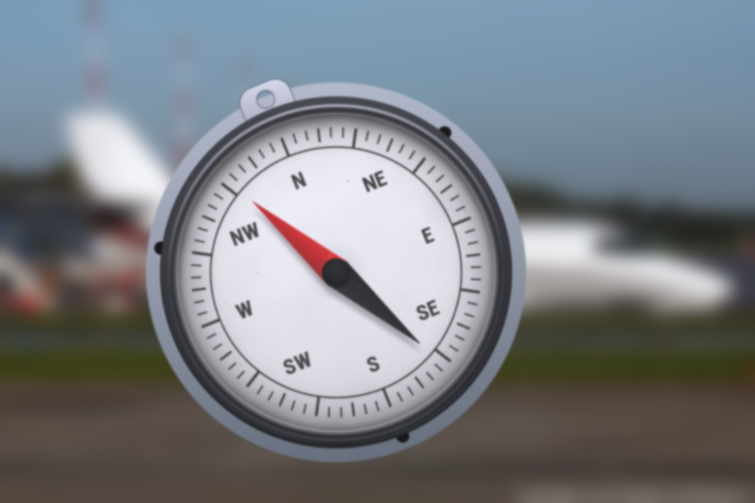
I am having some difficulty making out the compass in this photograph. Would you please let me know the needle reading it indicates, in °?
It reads 332.5 °
